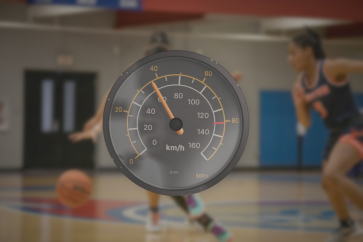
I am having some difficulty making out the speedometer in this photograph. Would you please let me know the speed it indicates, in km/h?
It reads 60 km/h
